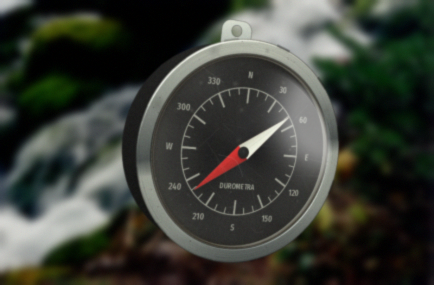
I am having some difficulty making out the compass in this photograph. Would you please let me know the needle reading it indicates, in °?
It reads 230 °
